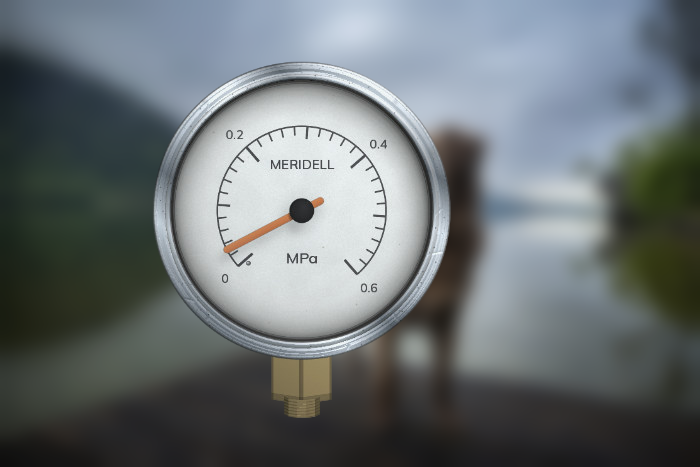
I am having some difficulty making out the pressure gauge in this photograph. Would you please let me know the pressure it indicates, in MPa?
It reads 0.03 MPa
